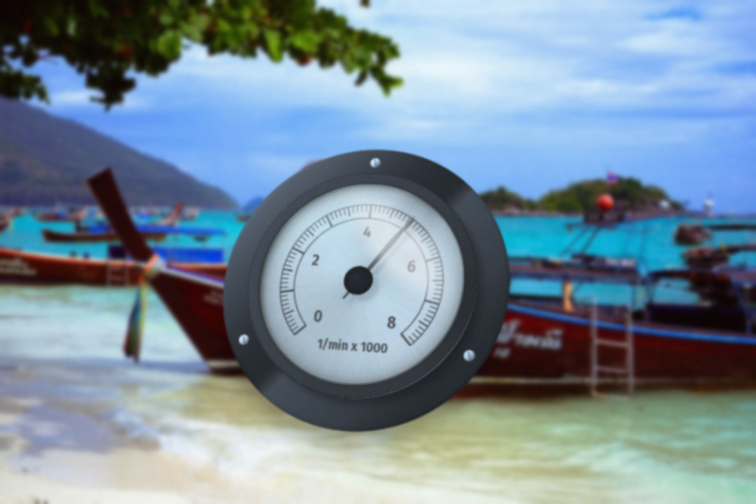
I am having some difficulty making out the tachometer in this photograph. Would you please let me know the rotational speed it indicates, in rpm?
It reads 5000 rpm
